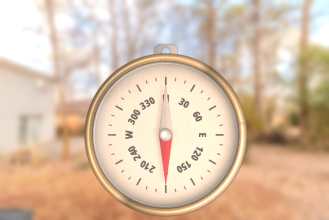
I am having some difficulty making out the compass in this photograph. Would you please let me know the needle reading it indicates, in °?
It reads 180 °
